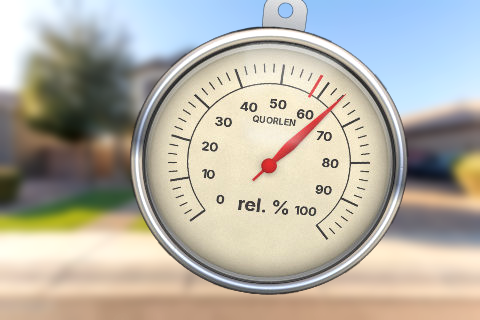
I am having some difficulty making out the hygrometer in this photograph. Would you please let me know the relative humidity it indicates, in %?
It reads 64 %
